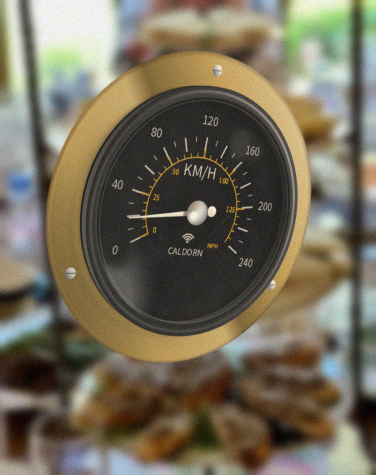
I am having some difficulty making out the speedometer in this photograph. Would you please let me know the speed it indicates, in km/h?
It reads 20 km/h
